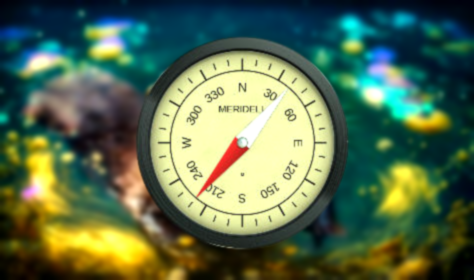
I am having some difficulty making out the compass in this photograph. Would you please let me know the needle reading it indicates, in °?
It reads 220 °
